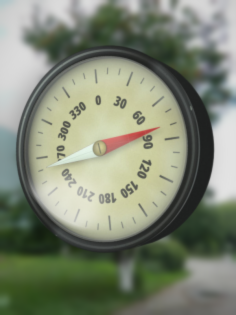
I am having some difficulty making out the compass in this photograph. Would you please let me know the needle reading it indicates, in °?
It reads 80 °
